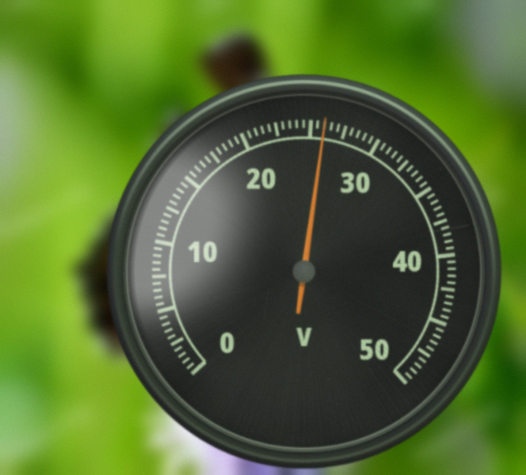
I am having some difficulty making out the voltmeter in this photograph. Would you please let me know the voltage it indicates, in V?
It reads 26 V
